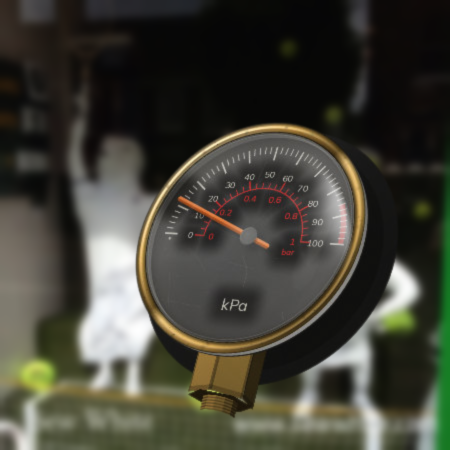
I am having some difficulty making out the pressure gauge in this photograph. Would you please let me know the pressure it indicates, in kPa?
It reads 12 kPa
